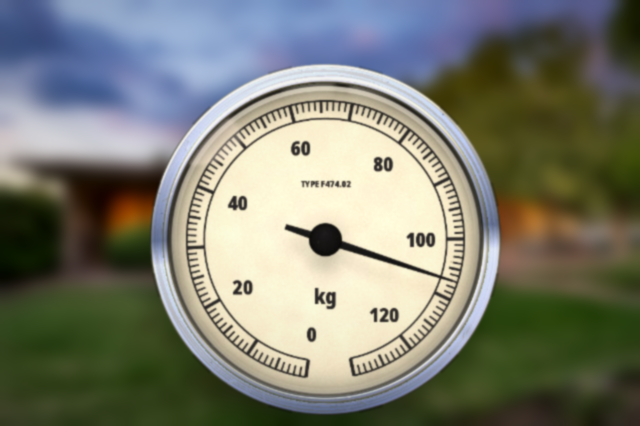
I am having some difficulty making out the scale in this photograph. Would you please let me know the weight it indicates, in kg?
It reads 107 kg
